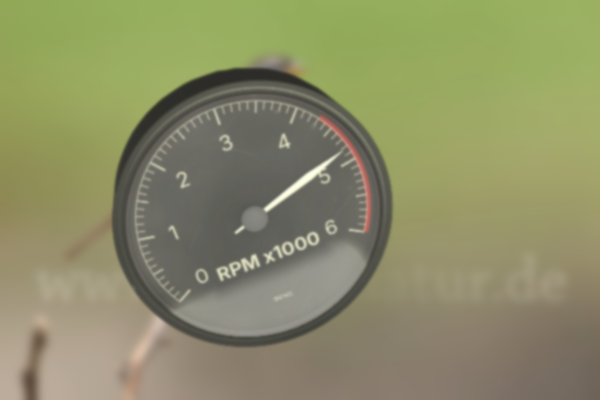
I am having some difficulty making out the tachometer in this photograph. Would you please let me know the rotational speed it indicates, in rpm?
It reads 4800 rpm
